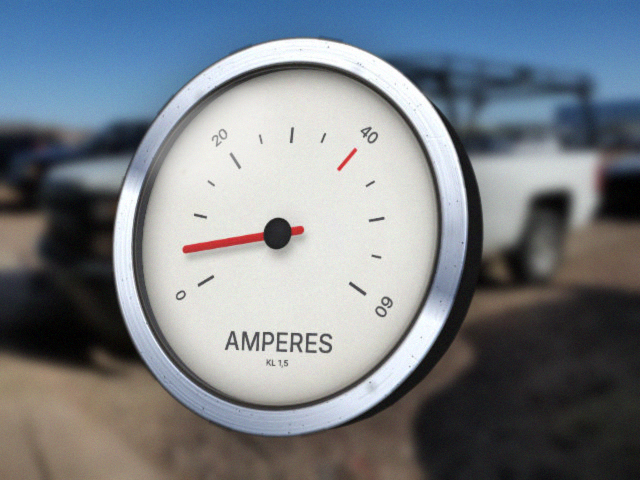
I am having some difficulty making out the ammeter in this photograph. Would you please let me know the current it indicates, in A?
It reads 5 A
